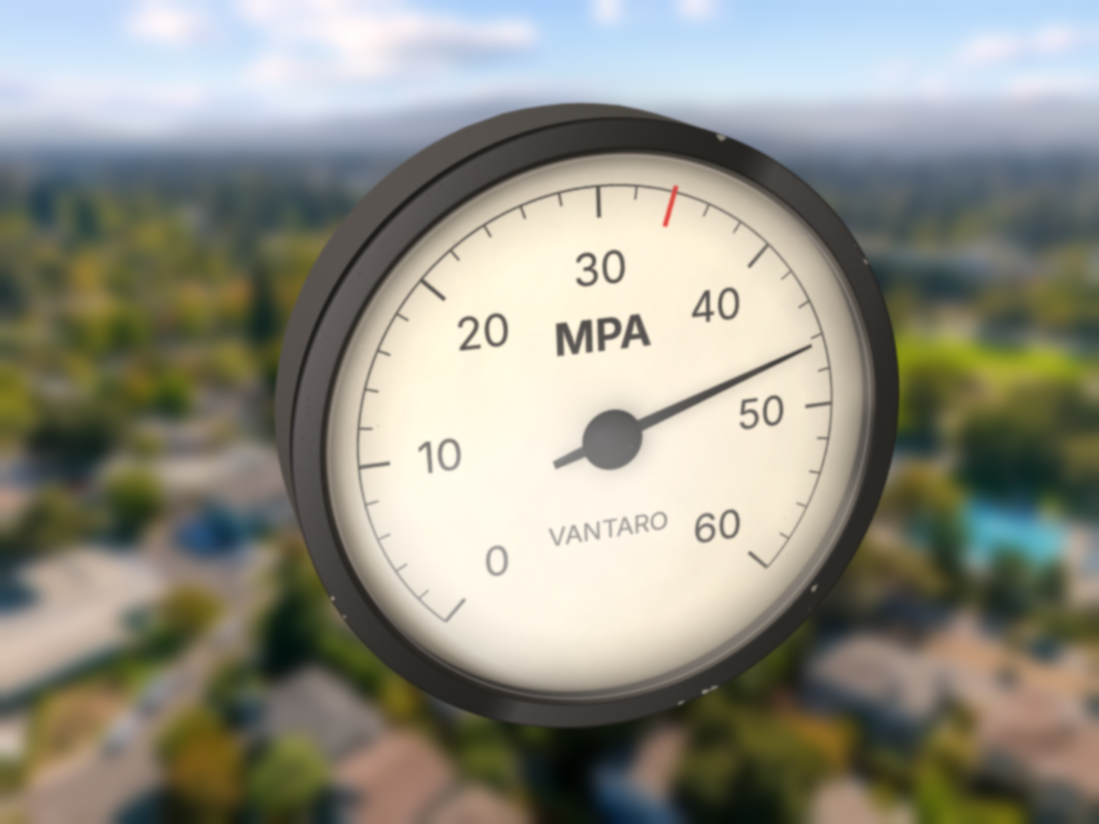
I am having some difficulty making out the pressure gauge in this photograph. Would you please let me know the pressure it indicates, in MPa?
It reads 46 MPa
